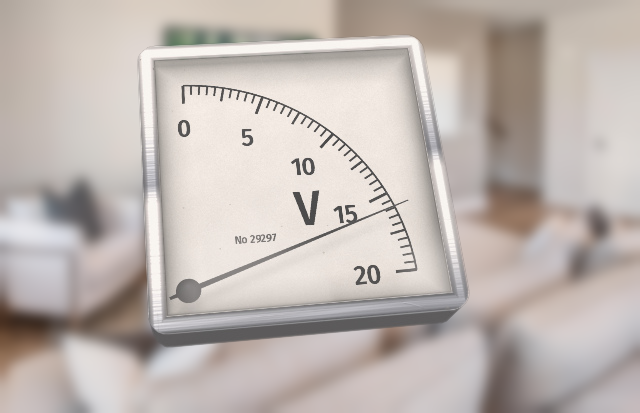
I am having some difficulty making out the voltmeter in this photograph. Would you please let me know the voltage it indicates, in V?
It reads 16 V
